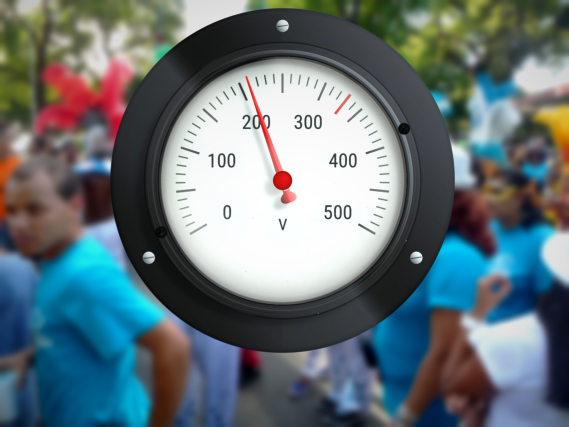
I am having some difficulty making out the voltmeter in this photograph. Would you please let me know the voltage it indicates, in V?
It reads 210 V
